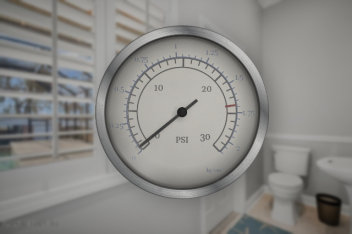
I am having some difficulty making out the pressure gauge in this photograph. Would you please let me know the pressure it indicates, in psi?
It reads 0.5 psi
